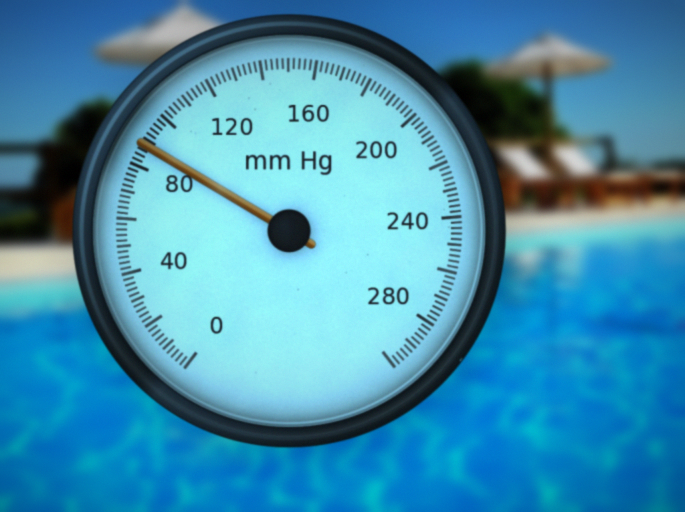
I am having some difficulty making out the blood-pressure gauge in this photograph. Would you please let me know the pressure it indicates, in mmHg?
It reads 88 mmHg
